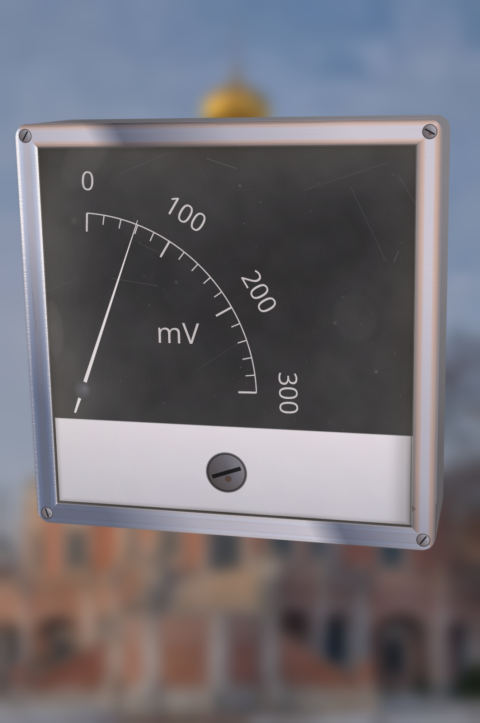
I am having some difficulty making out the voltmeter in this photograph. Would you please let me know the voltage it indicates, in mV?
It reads 60 mV
